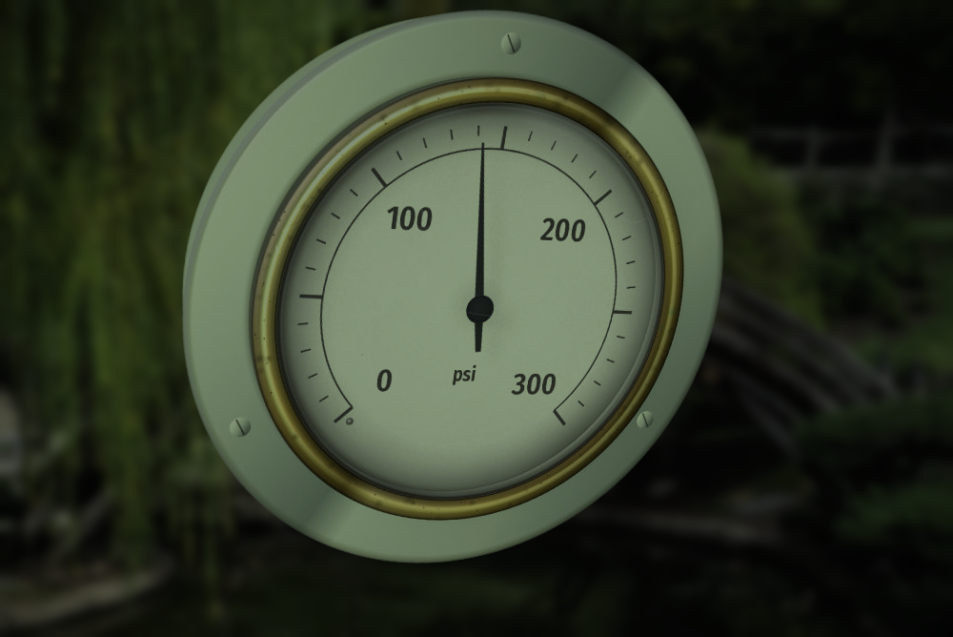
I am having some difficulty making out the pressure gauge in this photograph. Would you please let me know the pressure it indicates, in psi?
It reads 140 psi
